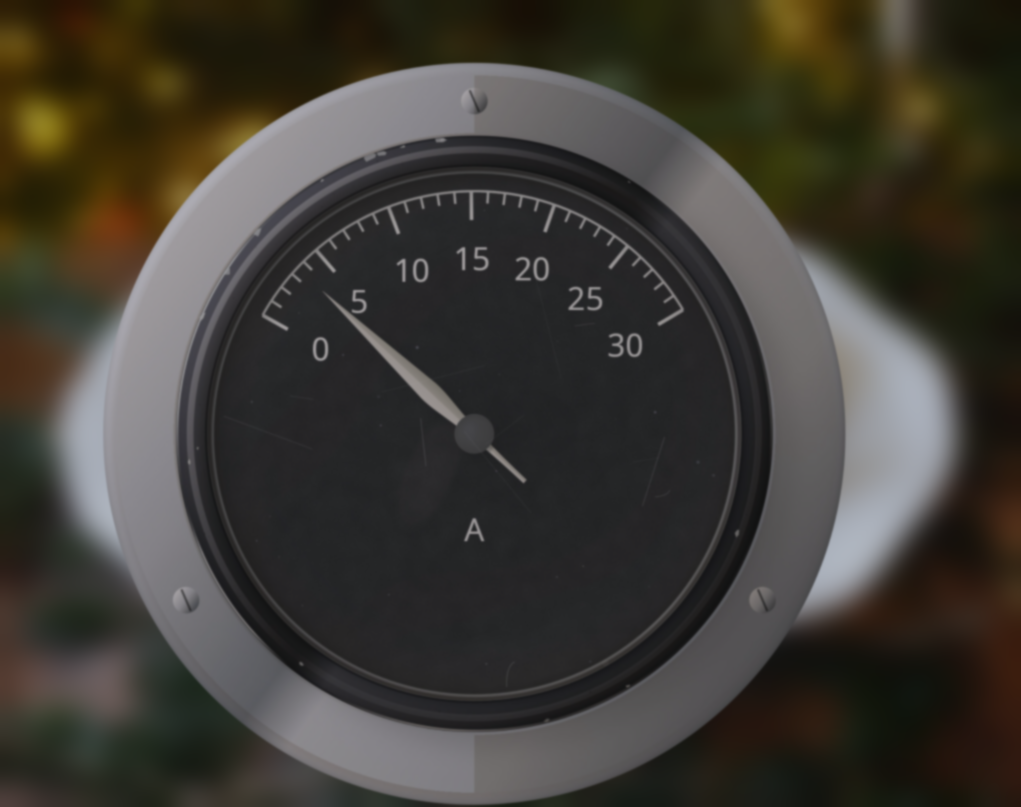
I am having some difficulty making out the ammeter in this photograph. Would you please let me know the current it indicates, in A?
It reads 3.5 A
